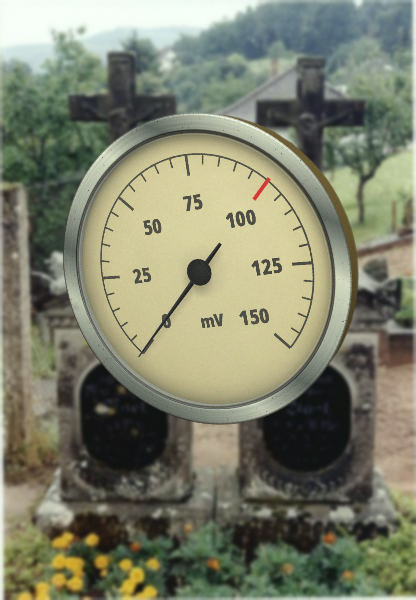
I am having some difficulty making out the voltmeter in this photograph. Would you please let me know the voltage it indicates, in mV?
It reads 0 mV
